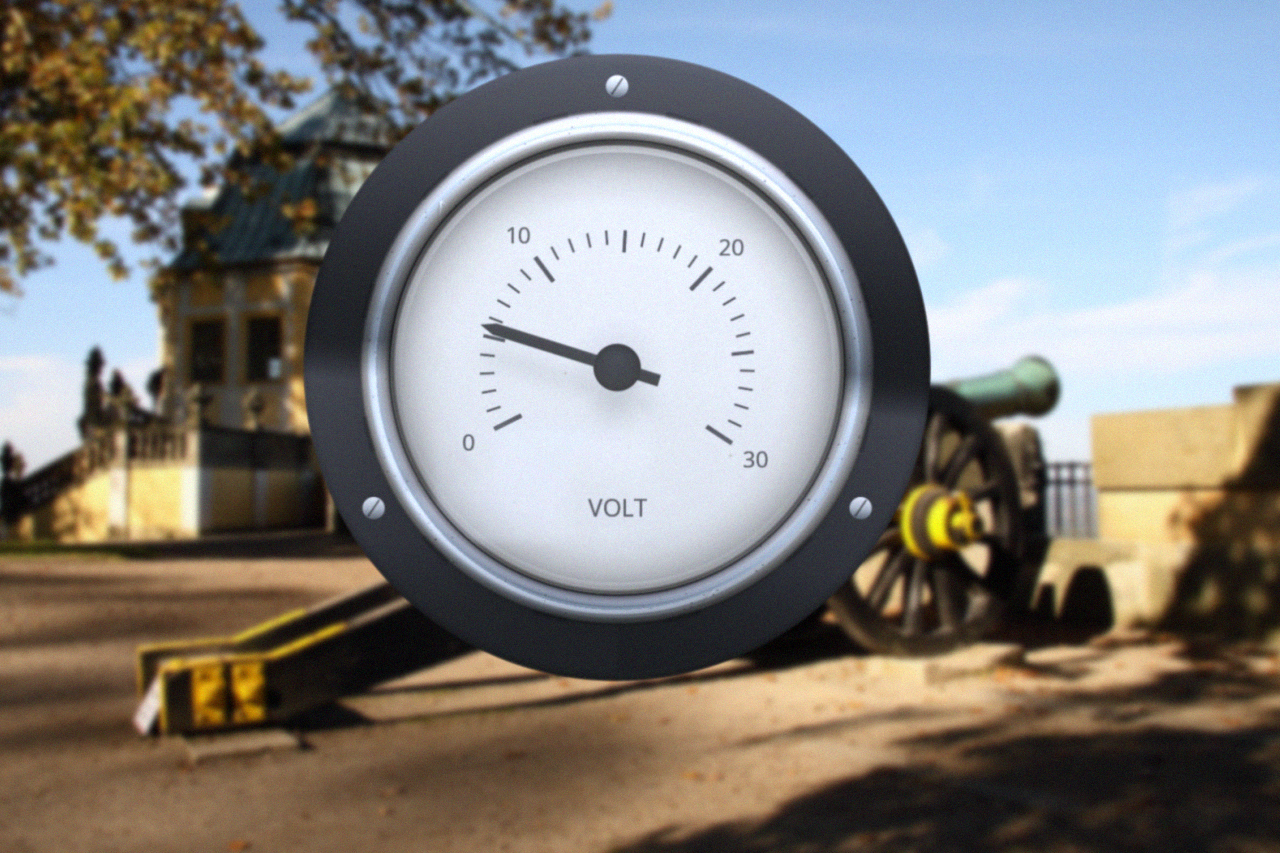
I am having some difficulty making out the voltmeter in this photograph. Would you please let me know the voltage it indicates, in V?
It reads 5.5 V
